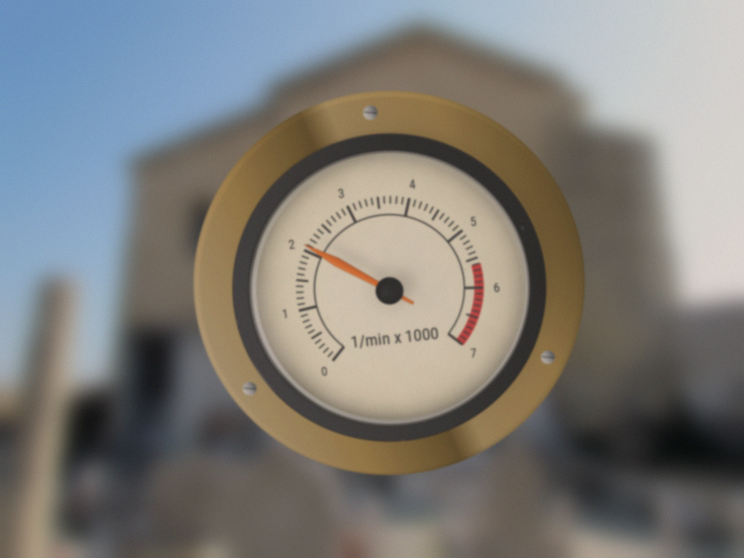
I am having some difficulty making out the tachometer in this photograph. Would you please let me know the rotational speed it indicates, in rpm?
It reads 2100 rpm
